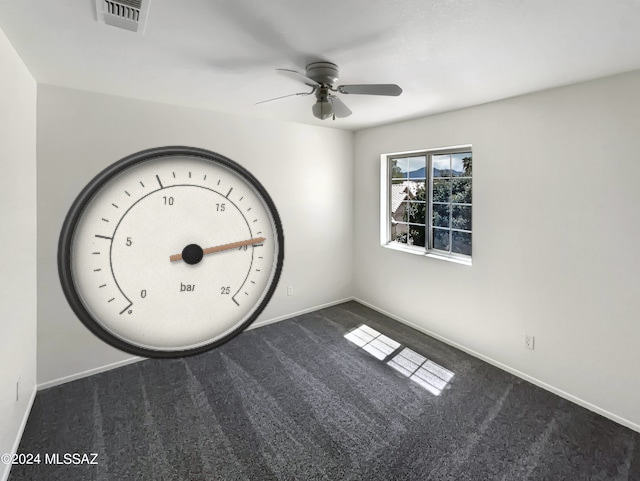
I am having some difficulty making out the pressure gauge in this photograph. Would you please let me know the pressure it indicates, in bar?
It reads 19.5 bar
